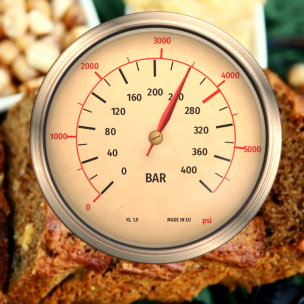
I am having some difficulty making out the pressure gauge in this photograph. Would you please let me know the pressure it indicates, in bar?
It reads 240 bar
